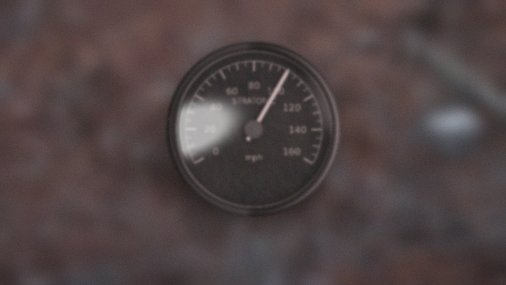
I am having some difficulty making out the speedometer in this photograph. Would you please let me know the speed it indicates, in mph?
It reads 100 mph
